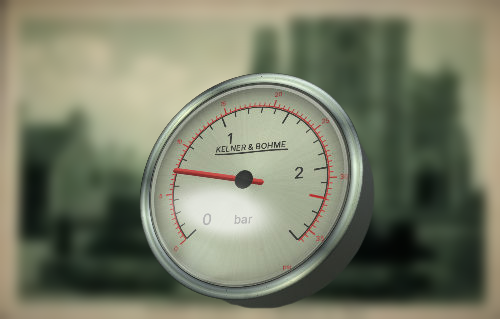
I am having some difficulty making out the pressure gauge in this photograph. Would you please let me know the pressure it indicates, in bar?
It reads 0.5 bar
